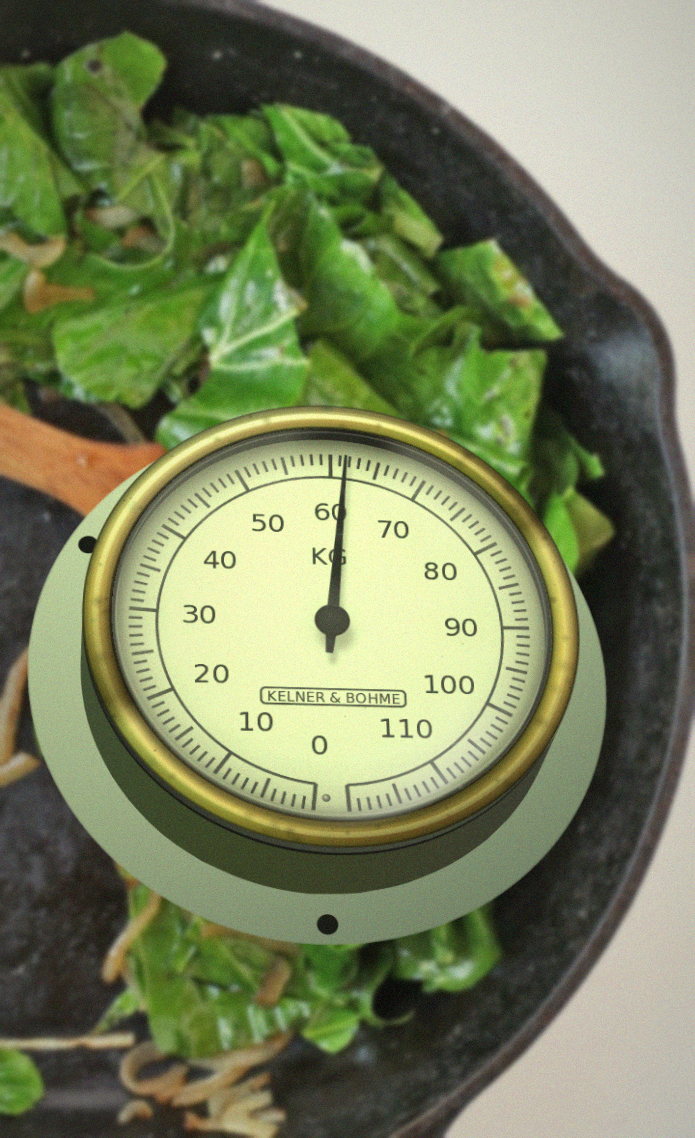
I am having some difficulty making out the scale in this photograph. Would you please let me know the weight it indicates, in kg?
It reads 61.5 kg
